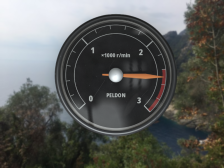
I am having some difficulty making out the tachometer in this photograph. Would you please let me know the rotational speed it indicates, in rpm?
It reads 2500 rpm
